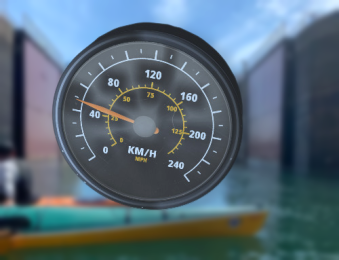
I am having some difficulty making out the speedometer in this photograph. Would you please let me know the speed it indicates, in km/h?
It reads 50 km/h
